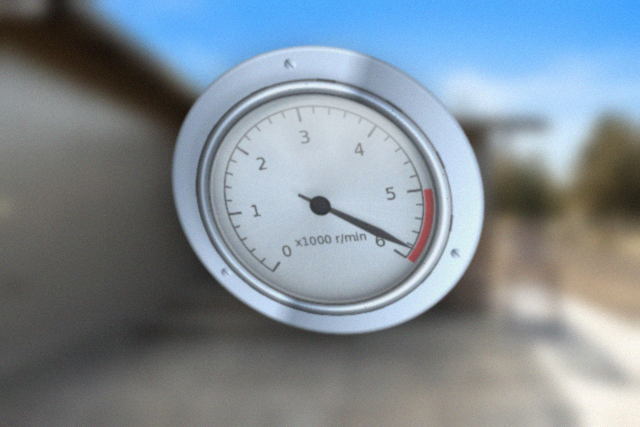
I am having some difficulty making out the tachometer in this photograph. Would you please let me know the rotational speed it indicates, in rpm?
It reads 5800 rpm
